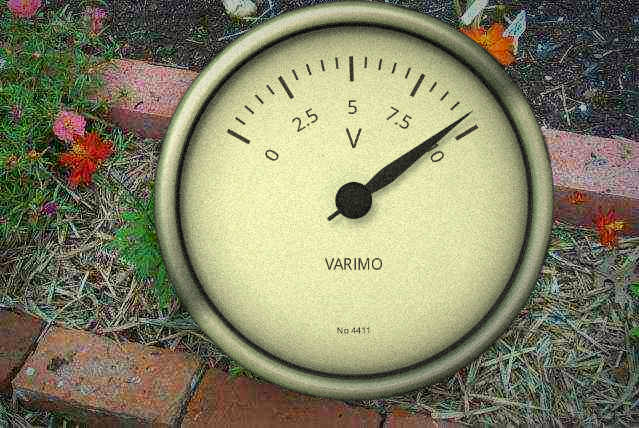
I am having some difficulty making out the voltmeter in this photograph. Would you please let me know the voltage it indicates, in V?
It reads 9.5 V
